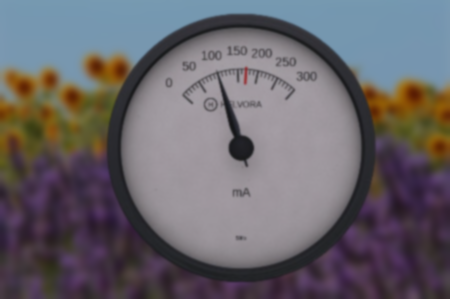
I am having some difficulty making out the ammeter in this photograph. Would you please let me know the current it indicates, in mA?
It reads 100 mA
